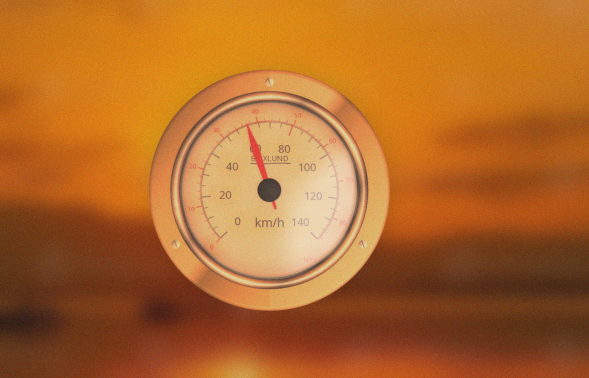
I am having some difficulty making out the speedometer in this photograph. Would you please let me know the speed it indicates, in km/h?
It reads 60 km/h
